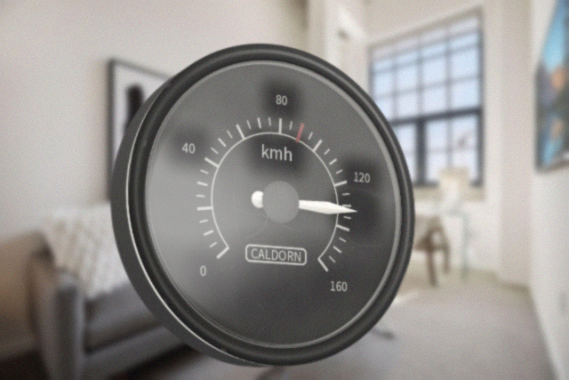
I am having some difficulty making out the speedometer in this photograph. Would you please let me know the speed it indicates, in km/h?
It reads 132.5 km/h
